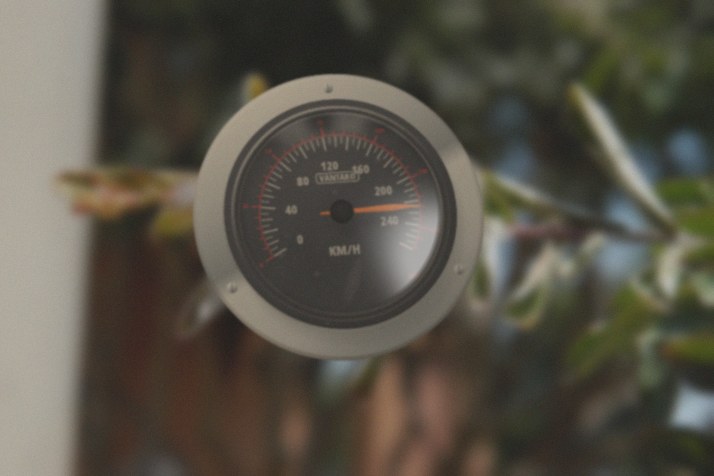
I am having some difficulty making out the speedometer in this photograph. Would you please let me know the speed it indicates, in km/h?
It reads 225 km/h
